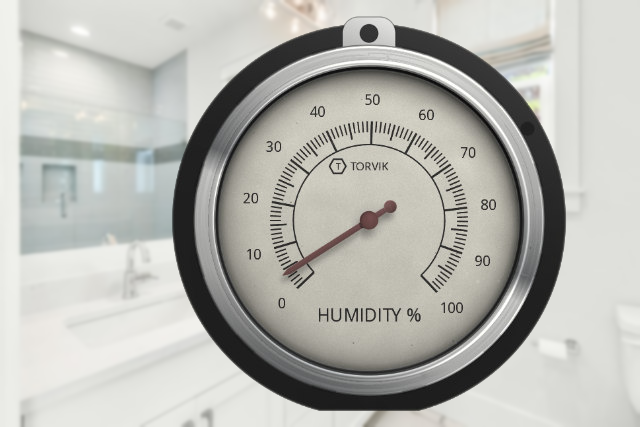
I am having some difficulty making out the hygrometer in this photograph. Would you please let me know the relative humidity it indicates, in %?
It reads 4 %
